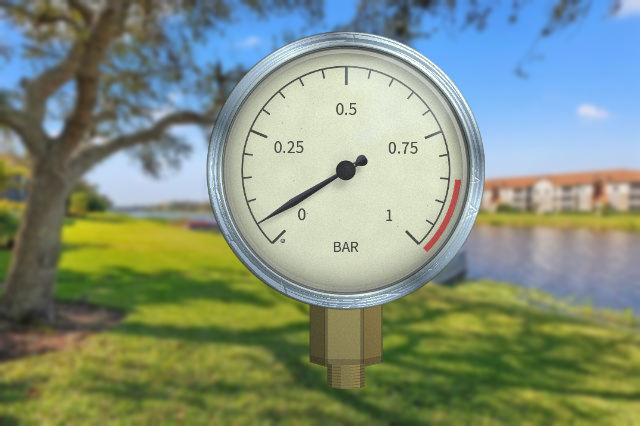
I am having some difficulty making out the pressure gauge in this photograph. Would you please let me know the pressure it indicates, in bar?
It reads 0.05 bar
